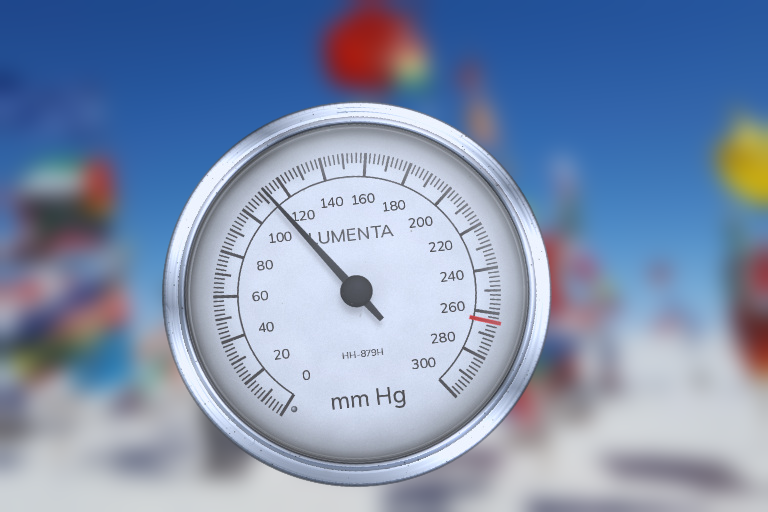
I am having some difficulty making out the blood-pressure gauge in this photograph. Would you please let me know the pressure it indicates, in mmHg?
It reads 112 mmHg
